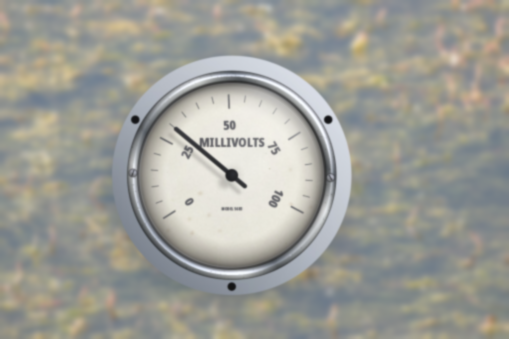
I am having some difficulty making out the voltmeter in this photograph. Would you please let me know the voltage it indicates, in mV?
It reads 30 mV
